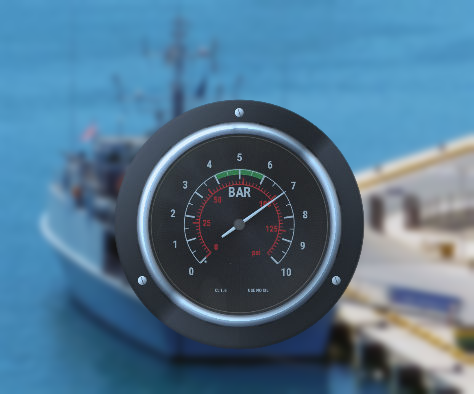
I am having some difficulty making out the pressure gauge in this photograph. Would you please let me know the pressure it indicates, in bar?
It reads 7 bar
